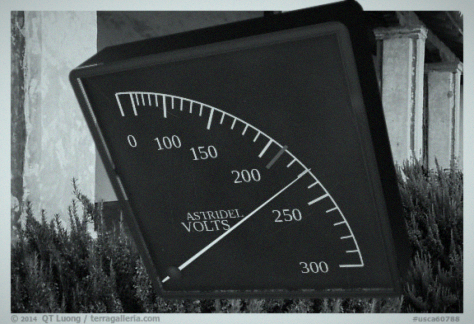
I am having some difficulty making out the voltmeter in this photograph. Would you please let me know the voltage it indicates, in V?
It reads 230 V
